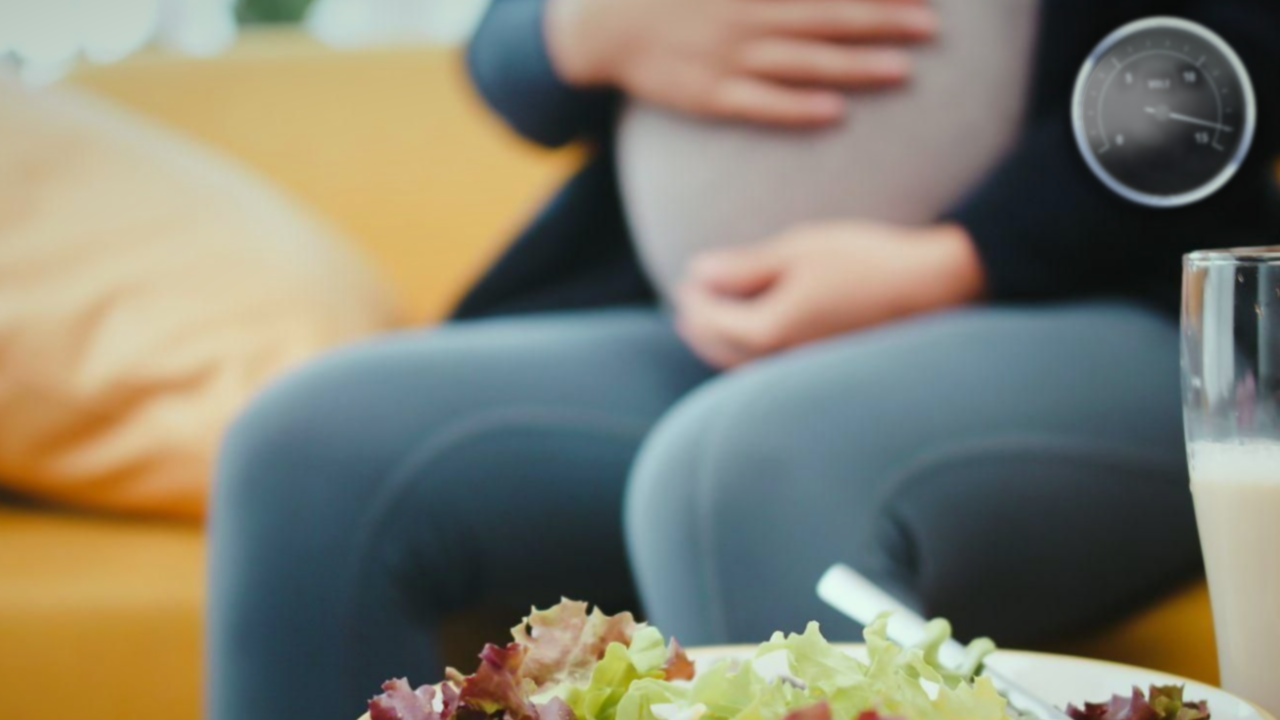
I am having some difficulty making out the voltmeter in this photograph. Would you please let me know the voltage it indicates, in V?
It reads 14 V
